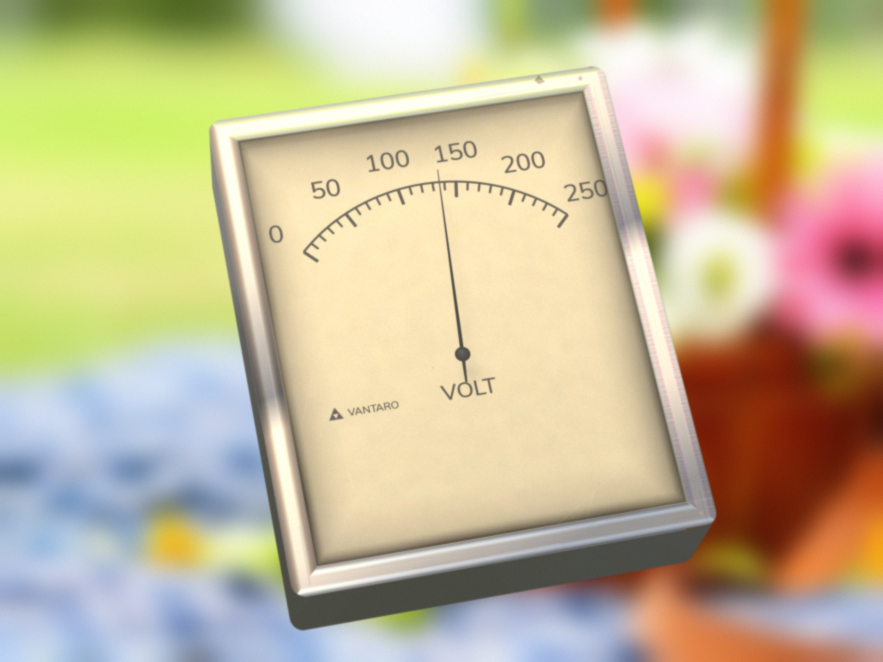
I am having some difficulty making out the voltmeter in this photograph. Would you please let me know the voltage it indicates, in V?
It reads 135 V
